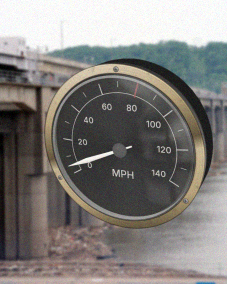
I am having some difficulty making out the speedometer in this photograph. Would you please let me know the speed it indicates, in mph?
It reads 5 mph
